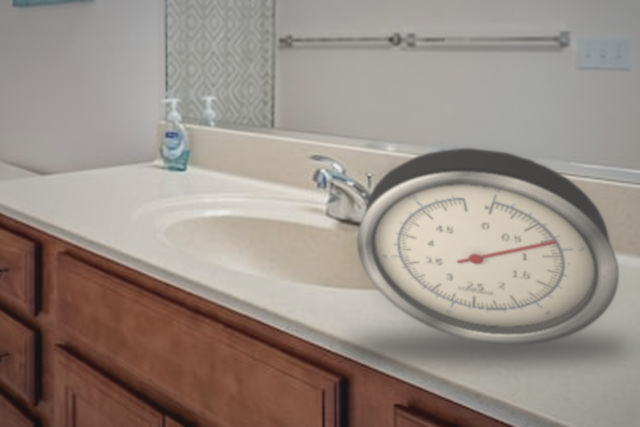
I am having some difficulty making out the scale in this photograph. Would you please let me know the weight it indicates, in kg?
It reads 0.75 kg
